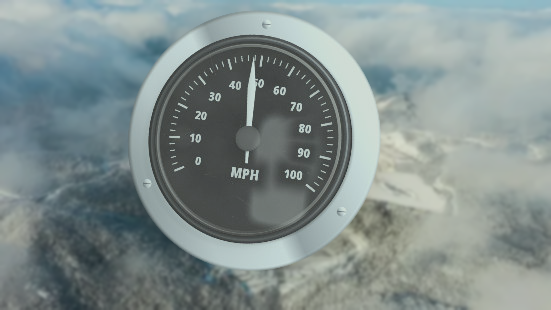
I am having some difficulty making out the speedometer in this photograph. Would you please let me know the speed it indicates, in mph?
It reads 48 mph
